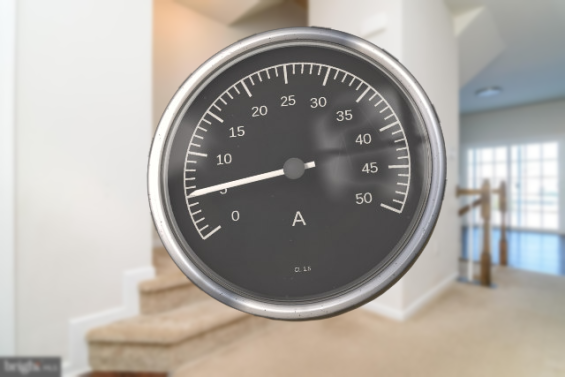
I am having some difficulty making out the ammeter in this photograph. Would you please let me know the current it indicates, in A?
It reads 5 A
